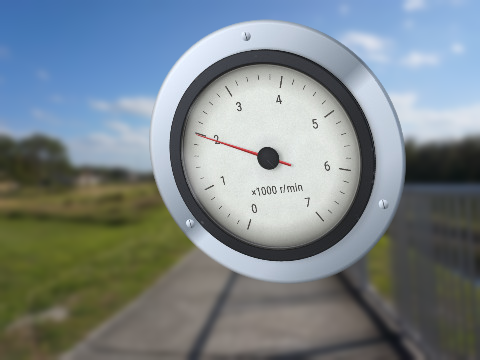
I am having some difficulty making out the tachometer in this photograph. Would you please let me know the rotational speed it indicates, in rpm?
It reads 2000 rpm
